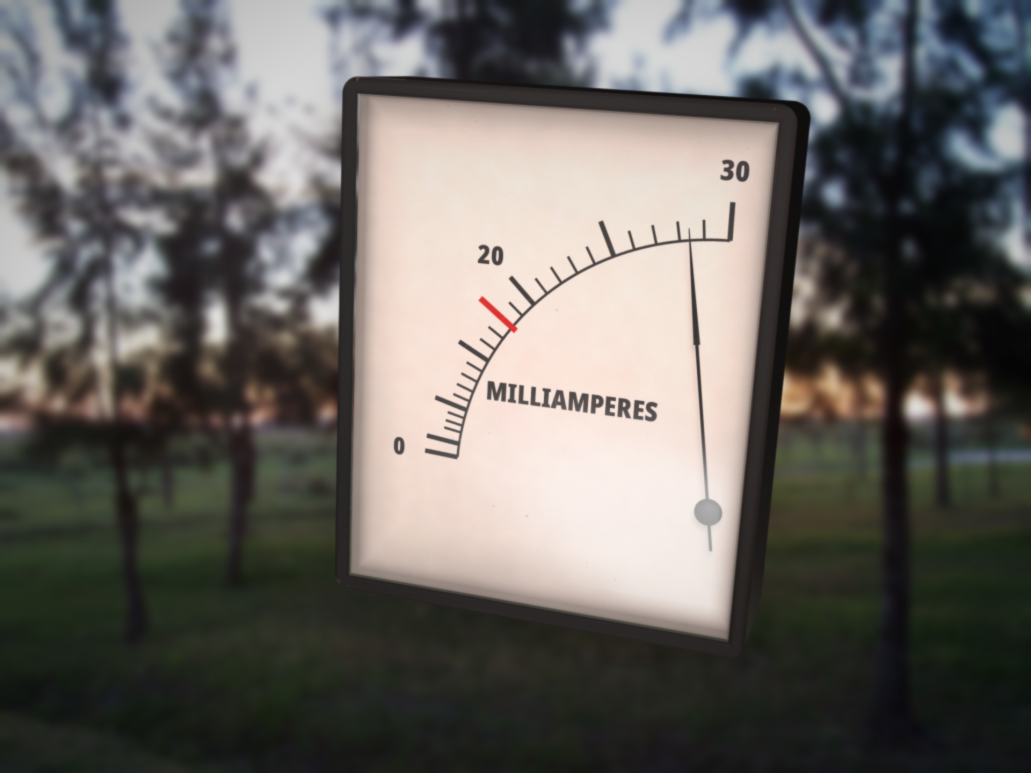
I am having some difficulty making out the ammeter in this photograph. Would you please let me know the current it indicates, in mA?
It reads 28.5 mA
